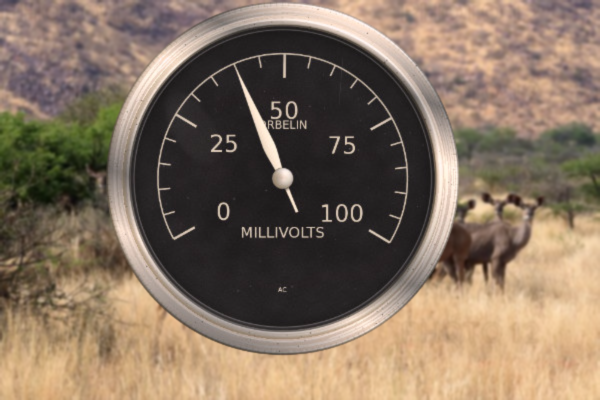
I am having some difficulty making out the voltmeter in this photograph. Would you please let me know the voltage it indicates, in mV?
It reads 40 mV
